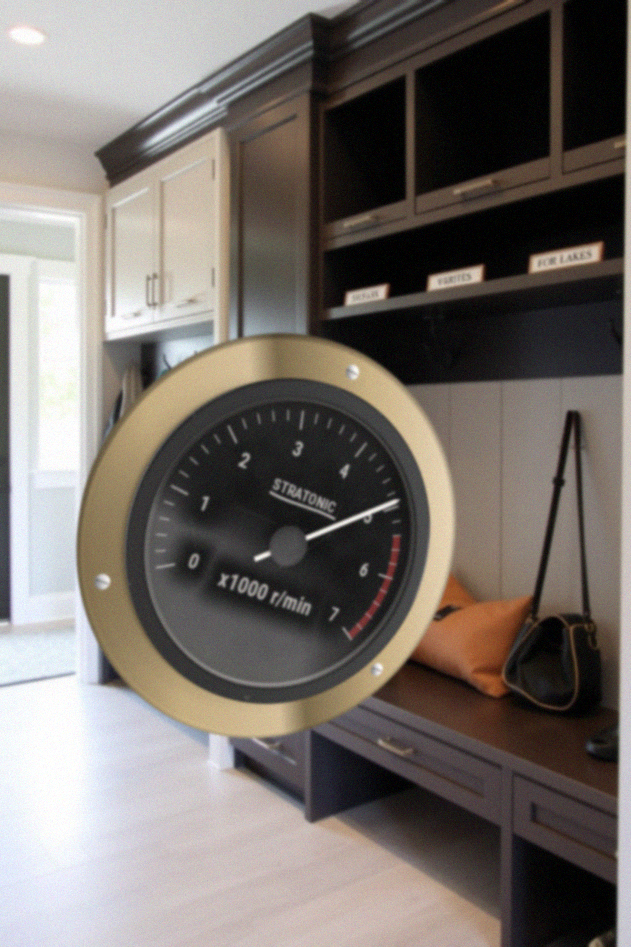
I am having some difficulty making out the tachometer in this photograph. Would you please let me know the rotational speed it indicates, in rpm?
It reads 4900 rpm
